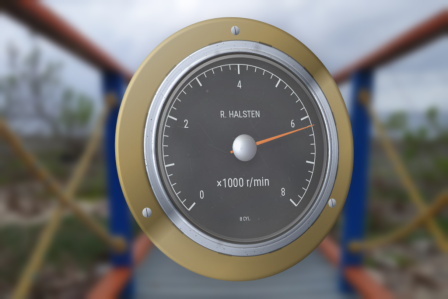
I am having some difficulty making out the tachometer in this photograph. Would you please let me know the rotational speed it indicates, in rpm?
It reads 6200 rpm
